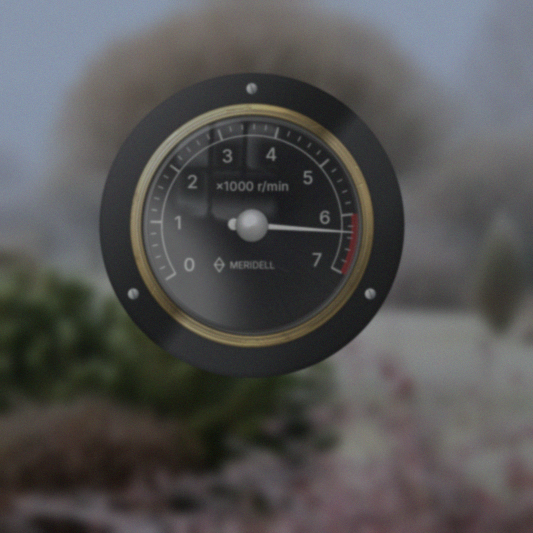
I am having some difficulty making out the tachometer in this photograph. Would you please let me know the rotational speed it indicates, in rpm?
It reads 6300 rpm
